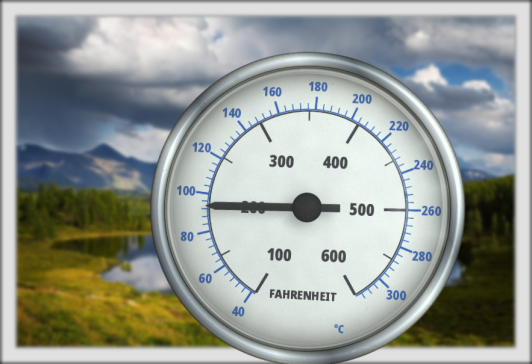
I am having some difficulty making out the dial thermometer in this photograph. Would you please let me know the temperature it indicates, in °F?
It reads 200 °F
